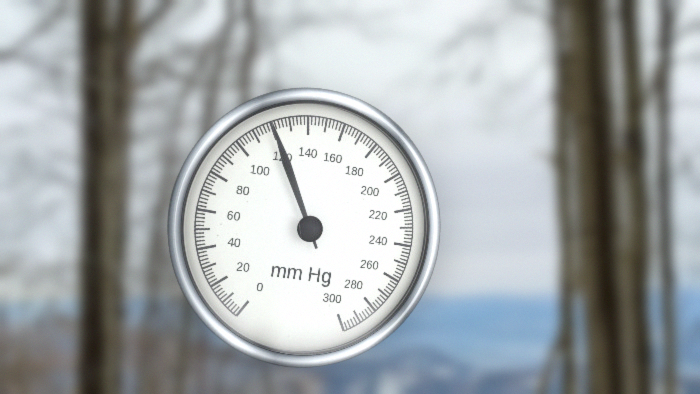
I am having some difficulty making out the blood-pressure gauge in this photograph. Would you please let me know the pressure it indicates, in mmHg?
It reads 120 mmHg
